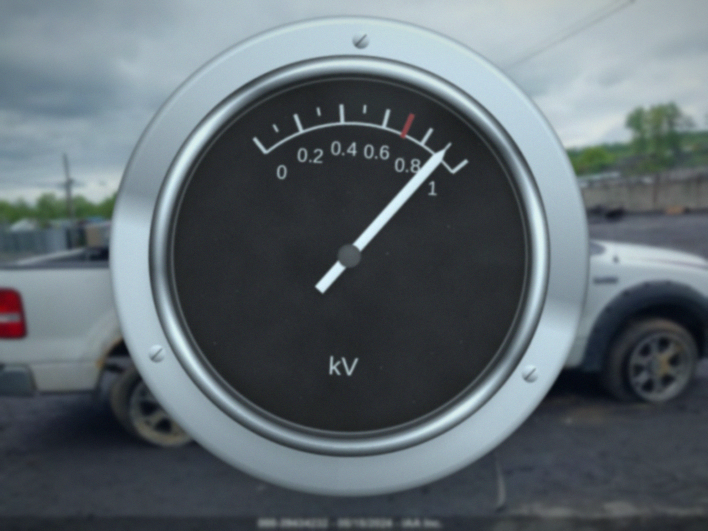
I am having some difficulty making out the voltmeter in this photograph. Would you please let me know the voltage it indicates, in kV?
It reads 0.9 kV
